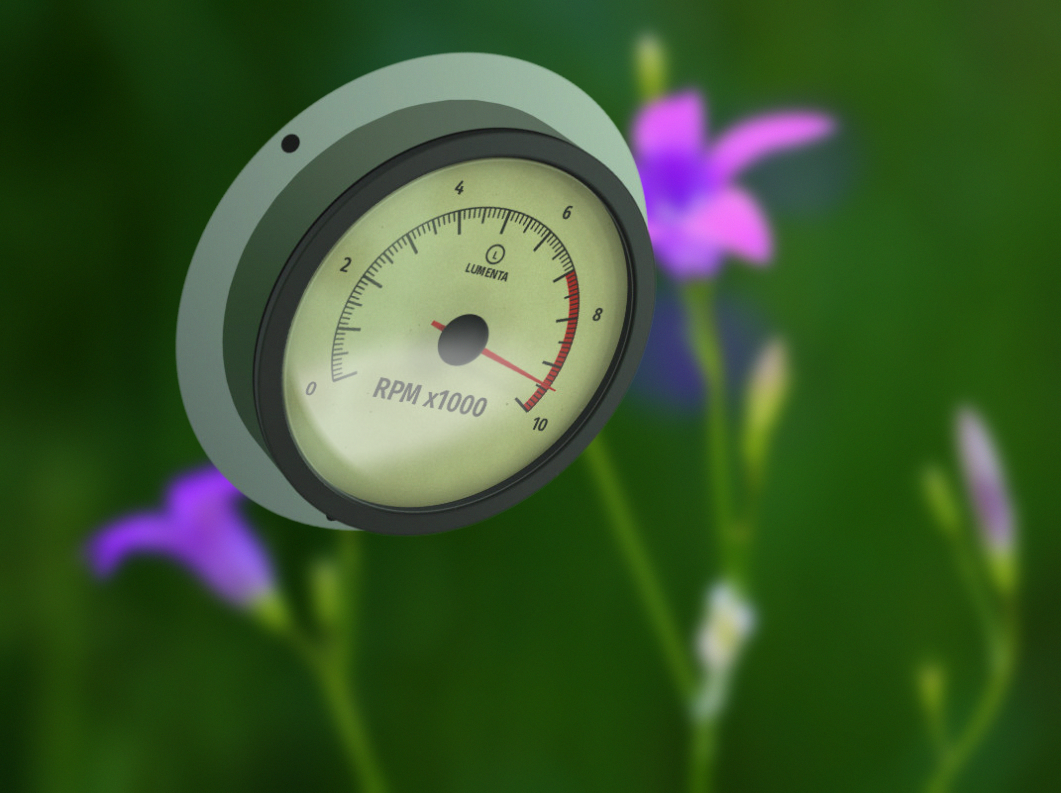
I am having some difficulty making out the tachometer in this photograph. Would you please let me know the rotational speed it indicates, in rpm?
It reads 9400 rpm
